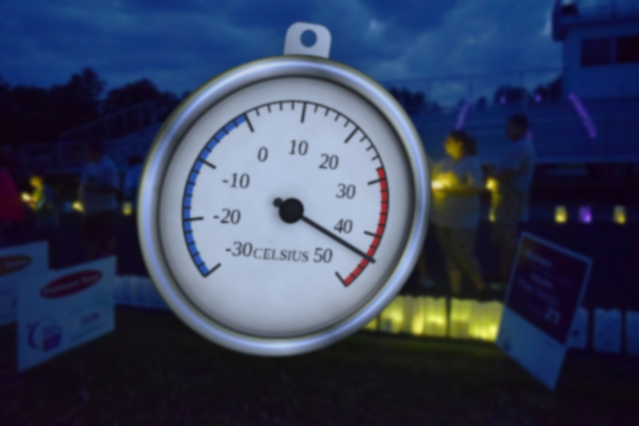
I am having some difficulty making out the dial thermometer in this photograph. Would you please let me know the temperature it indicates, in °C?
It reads 44 °C
